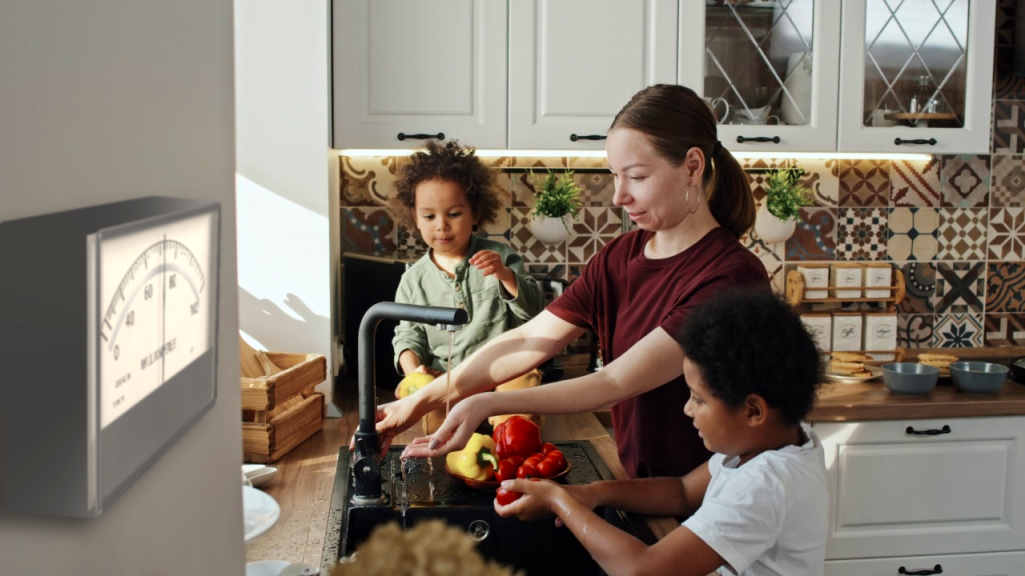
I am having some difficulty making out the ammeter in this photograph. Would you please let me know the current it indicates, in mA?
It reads 70 mA
